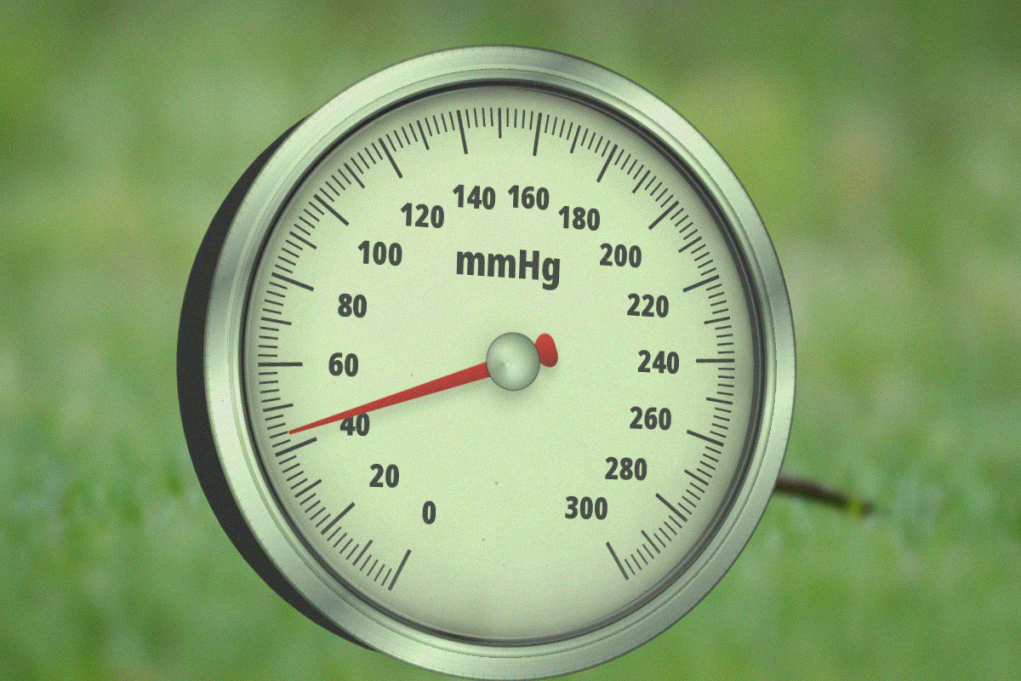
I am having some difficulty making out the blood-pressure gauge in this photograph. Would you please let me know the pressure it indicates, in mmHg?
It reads 44 mmHg
